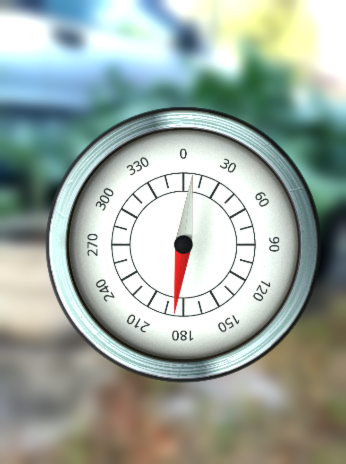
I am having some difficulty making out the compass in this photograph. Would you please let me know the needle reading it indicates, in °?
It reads 187.5 °
